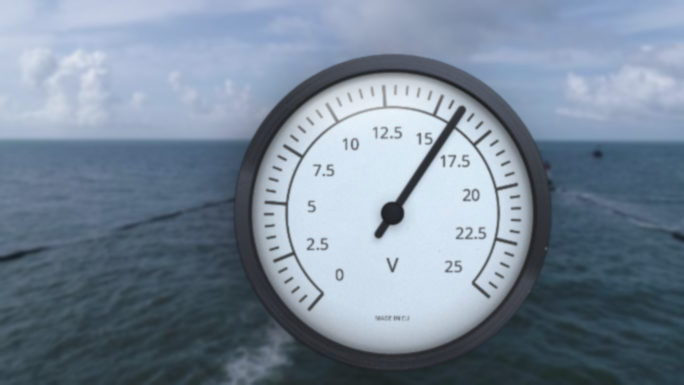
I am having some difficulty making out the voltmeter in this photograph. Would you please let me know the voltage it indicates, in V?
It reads 16 V
